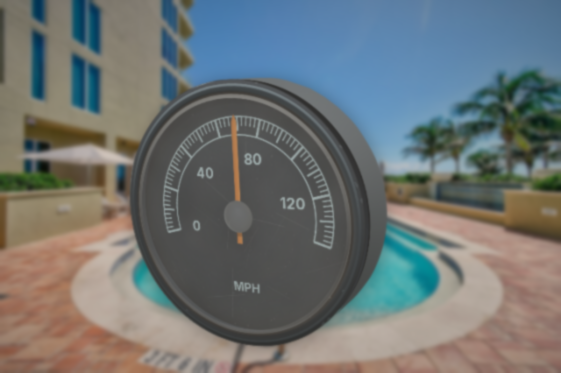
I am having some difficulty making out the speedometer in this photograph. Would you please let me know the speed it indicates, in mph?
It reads 70 mph
